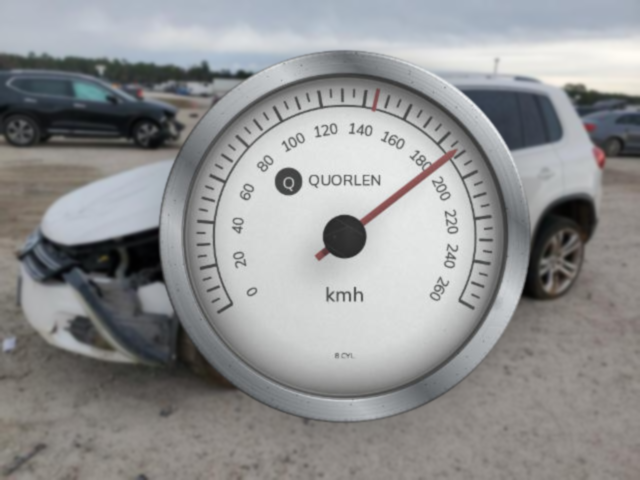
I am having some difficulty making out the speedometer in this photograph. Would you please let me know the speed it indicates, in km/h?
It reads 187.5 km/h
